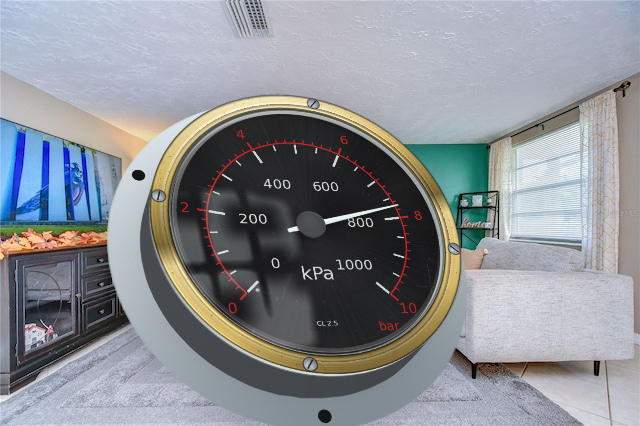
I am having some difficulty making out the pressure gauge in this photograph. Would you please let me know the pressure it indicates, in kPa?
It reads 775 kPa
